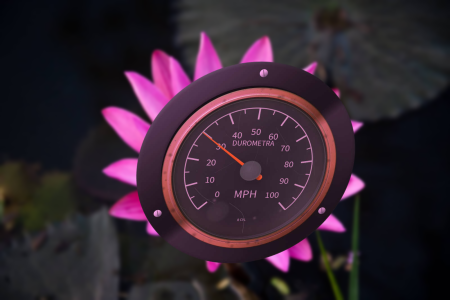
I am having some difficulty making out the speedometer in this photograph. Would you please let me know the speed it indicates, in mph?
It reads 30 mph
